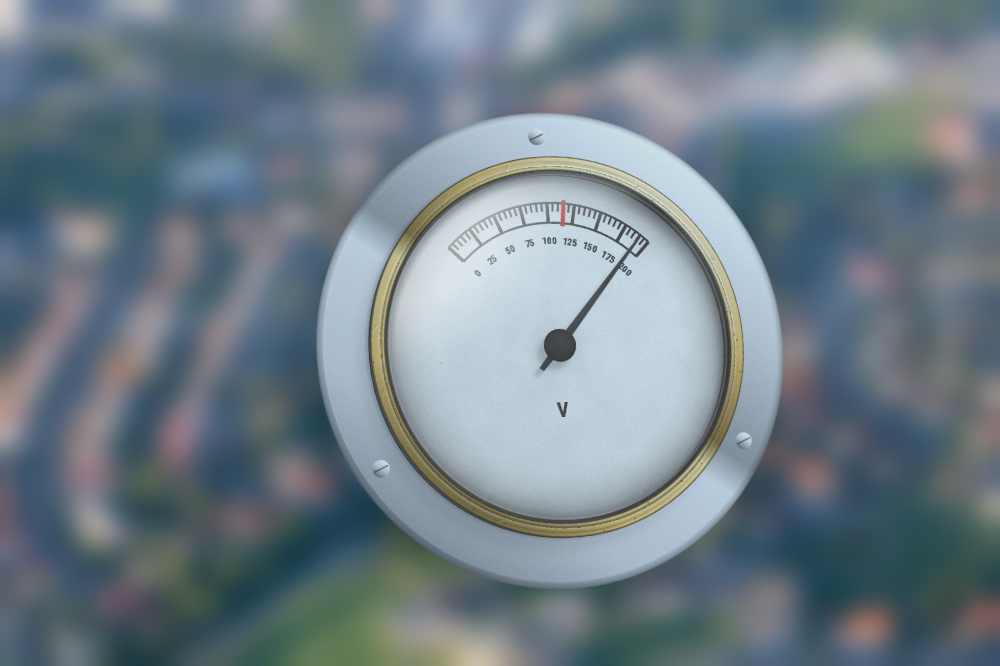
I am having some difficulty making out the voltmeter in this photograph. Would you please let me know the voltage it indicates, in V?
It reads 190 V
